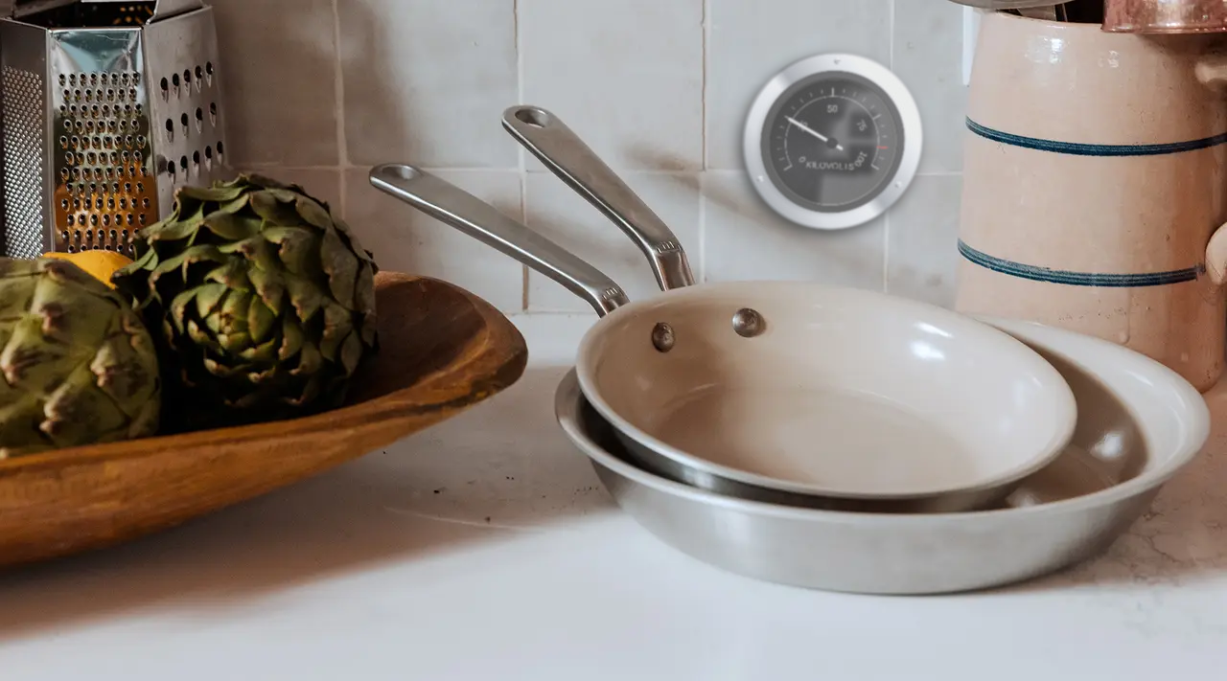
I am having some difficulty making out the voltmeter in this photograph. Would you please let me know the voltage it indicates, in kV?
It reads 25 kV
